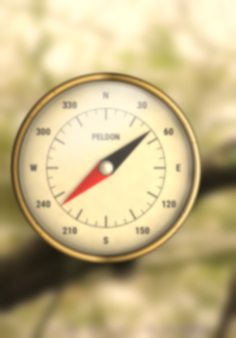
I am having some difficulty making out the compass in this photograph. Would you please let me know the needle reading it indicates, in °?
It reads 230 °
